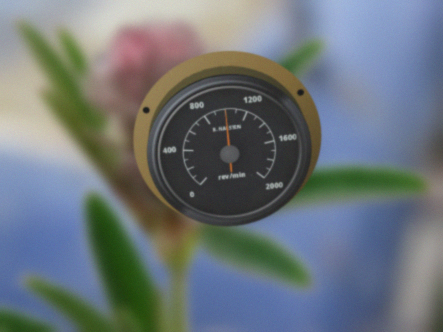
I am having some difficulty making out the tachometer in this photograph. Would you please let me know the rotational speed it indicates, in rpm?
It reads 1000 rpm
